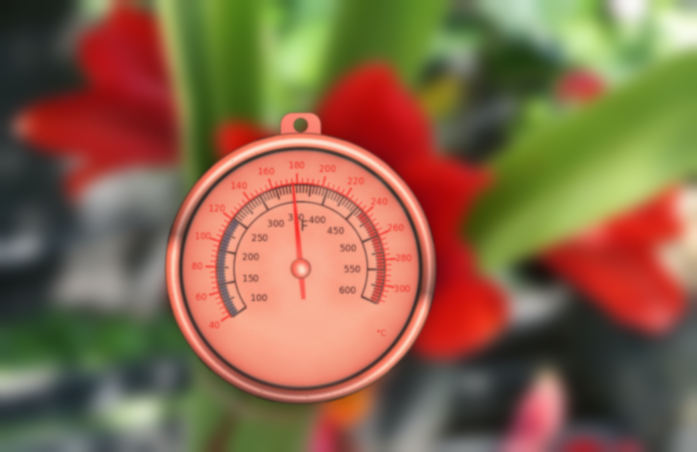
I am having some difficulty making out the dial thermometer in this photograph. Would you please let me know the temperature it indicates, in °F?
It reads 350 °F
